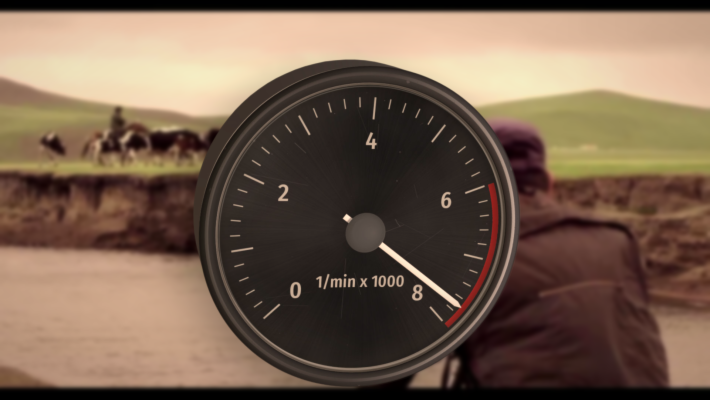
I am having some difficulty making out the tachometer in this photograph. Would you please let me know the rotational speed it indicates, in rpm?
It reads 7700 rpm
